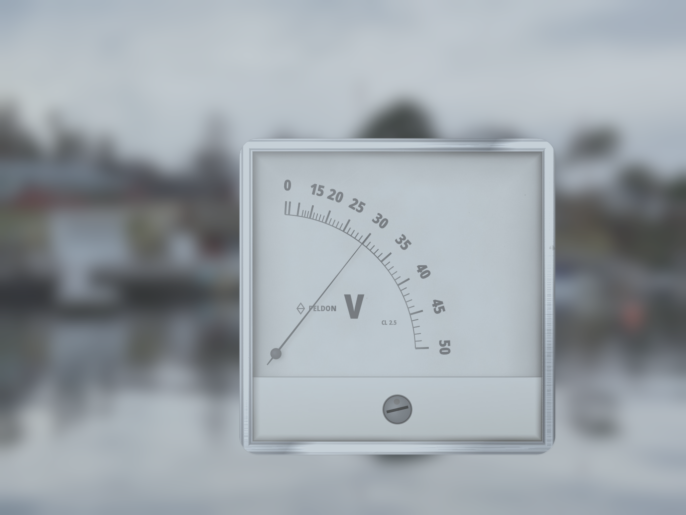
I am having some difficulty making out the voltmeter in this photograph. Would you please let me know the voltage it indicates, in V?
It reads 30 V
